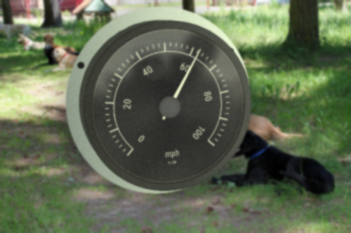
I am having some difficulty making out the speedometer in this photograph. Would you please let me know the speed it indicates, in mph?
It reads 62 mph
